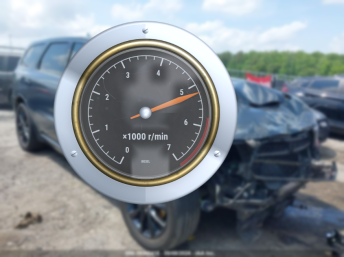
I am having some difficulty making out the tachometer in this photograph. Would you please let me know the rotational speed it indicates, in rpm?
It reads 5200 rpm
